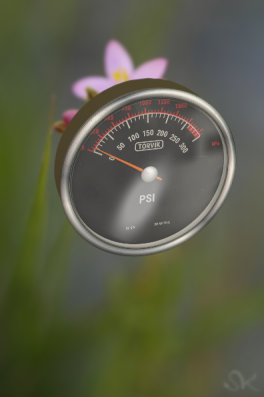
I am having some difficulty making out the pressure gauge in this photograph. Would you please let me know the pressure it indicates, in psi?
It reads 10 psi
